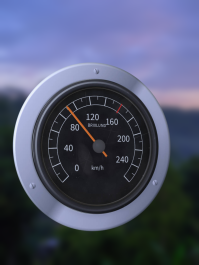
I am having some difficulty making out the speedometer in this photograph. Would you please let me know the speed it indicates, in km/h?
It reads 90 km/h
